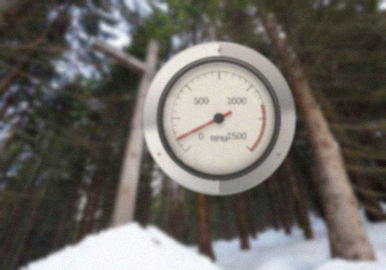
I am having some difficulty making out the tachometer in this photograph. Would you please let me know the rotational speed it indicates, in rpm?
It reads 100 rpm
